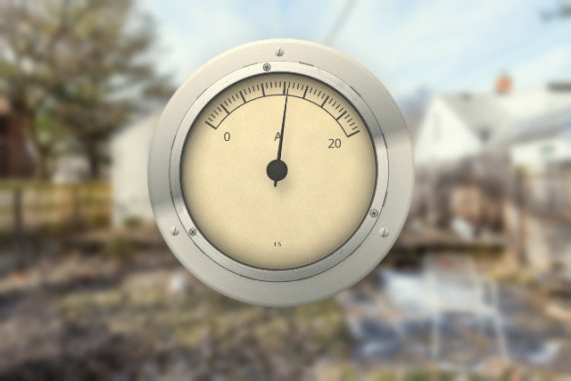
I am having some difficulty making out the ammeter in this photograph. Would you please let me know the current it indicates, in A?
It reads 10.5 A
